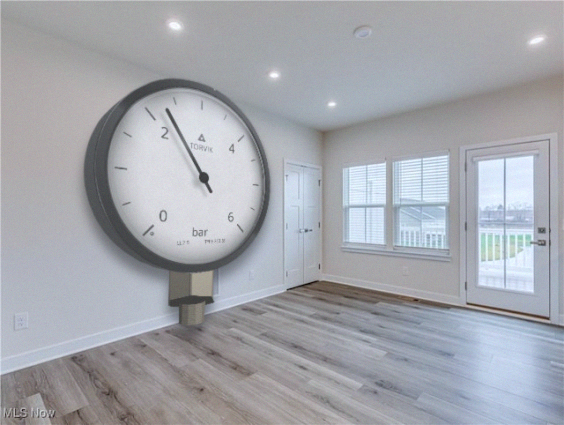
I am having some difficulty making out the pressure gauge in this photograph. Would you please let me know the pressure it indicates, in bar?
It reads 2.25 bar
